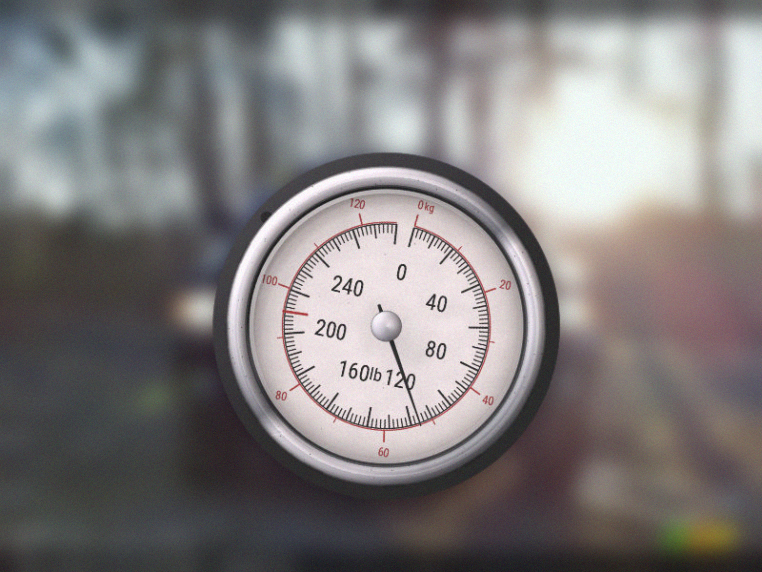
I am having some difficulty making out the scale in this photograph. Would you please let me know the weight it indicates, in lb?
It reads 116 lb
